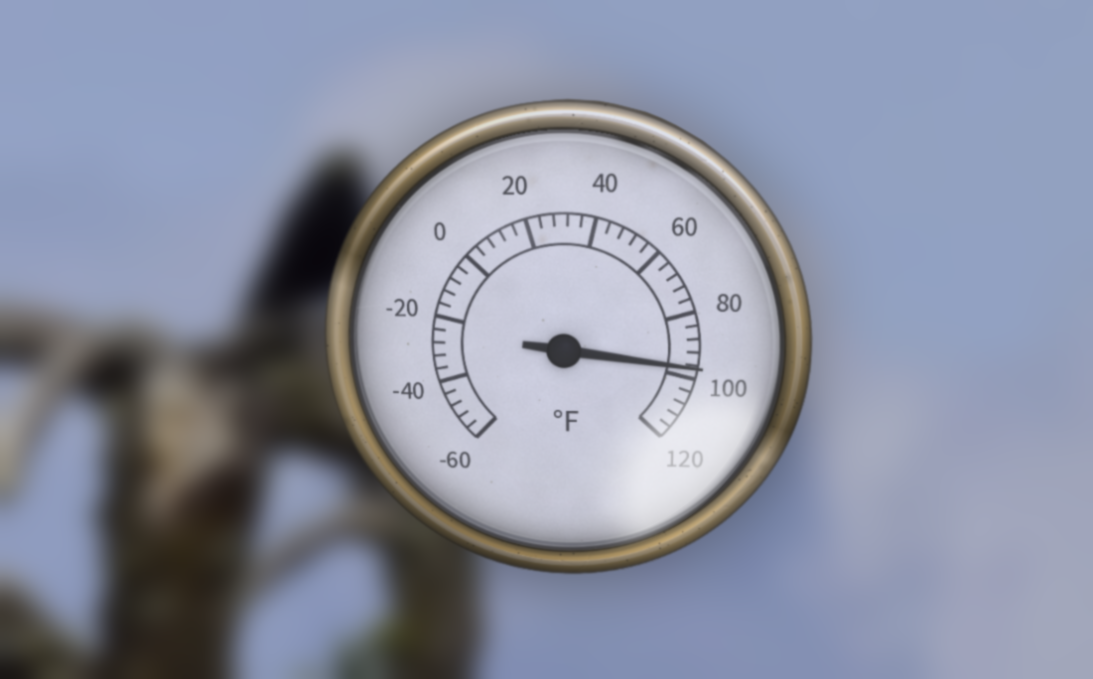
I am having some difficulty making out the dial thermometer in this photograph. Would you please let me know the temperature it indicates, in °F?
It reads 96 °F
